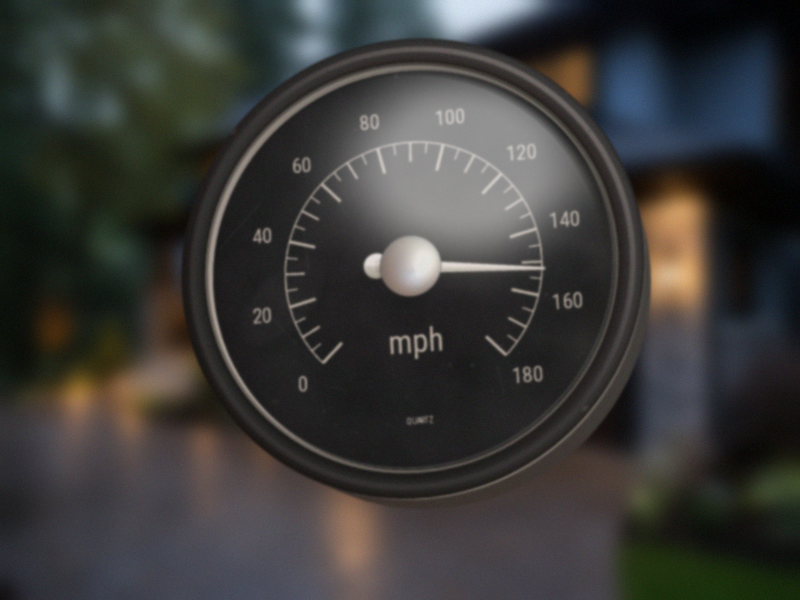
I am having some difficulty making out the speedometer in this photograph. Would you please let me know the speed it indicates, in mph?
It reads 152.5 mph
